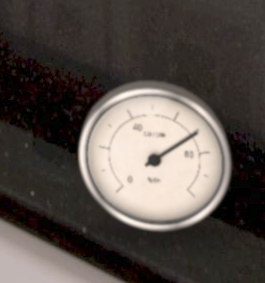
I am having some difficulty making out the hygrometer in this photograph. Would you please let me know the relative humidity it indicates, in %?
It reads 70 %
